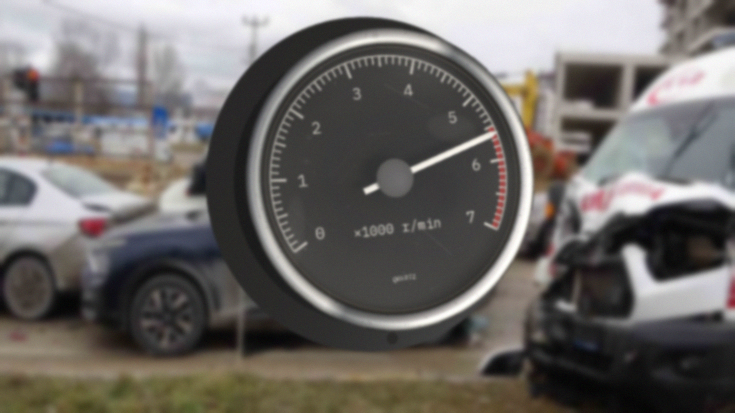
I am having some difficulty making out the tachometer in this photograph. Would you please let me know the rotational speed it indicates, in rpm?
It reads 5600 rpm
